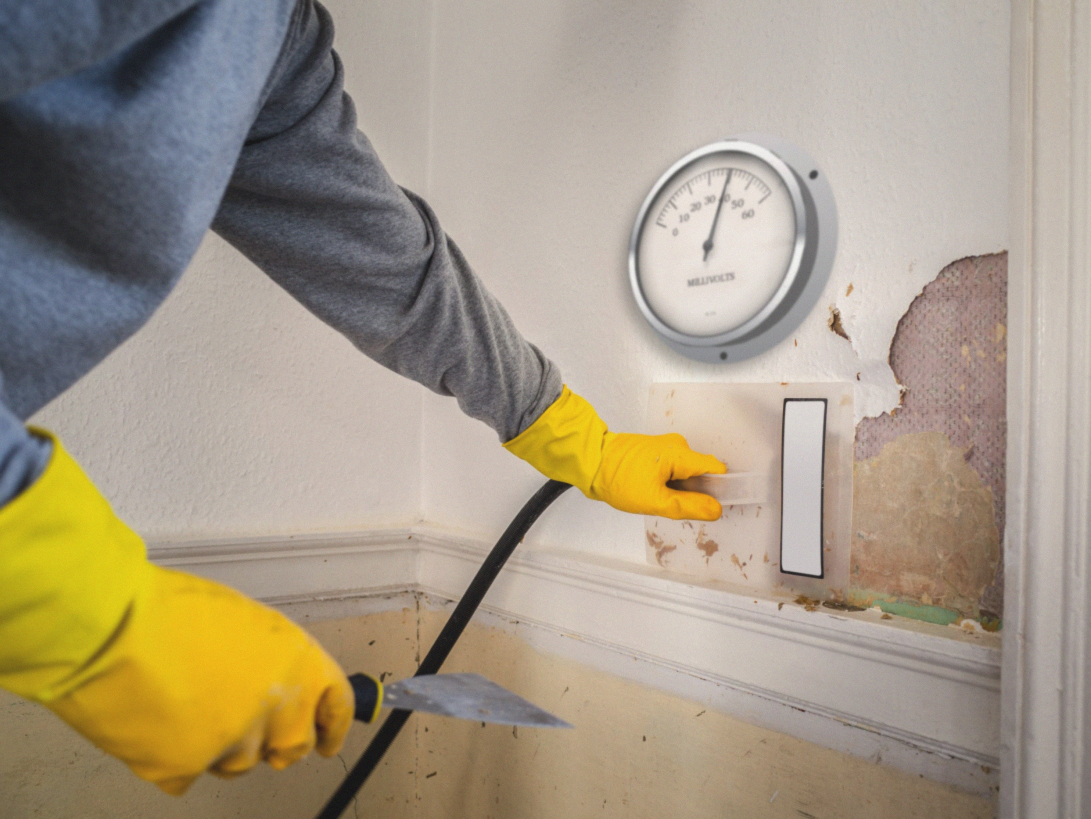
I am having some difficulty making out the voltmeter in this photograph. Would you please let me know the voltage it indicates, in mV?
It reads 40 mV
